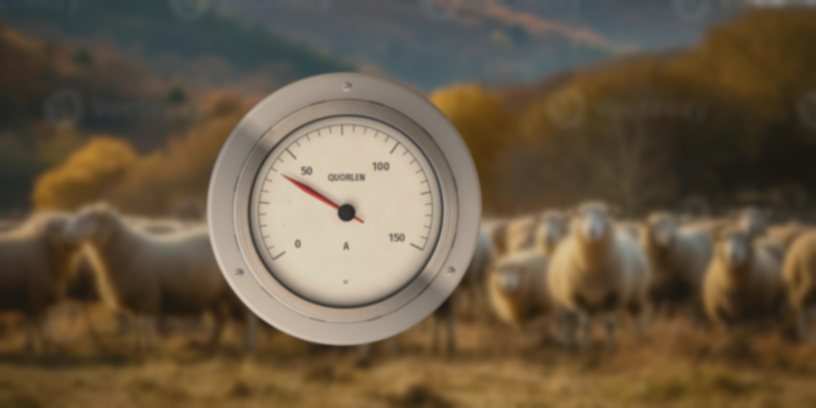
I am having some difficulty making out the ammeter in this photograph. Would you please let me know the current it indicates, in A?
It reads 40 A
